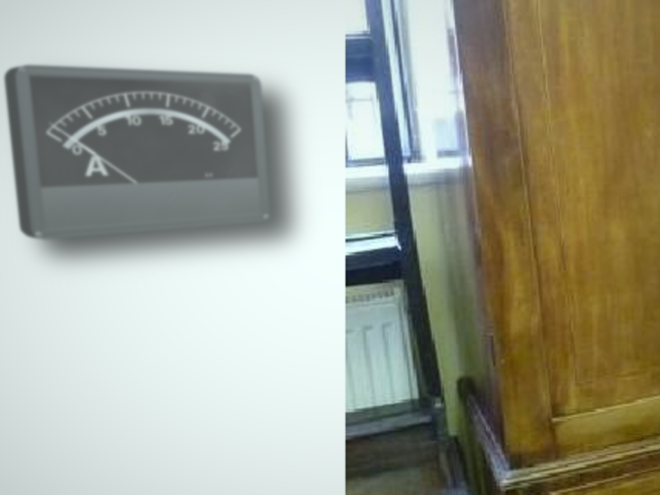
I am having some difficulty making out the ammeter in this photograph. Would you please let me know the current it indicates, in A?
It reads 1 A
